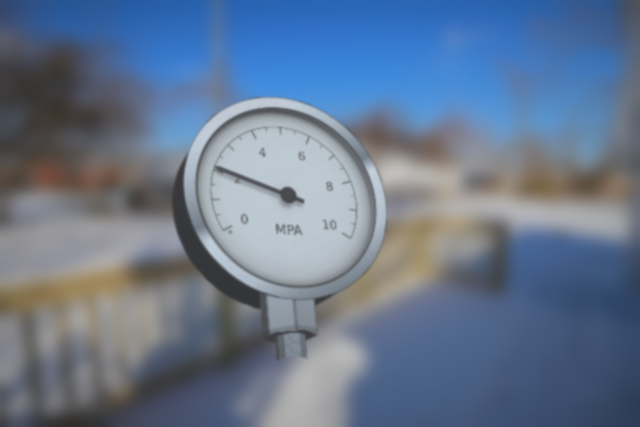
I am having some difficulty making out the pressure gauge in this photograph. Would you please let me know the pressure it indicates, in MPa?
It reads 2 MPa
